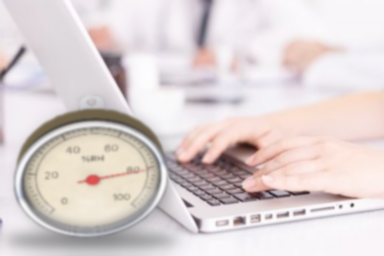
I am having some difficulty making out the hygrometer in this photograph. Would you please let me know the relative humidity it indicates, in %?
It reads 80 %
